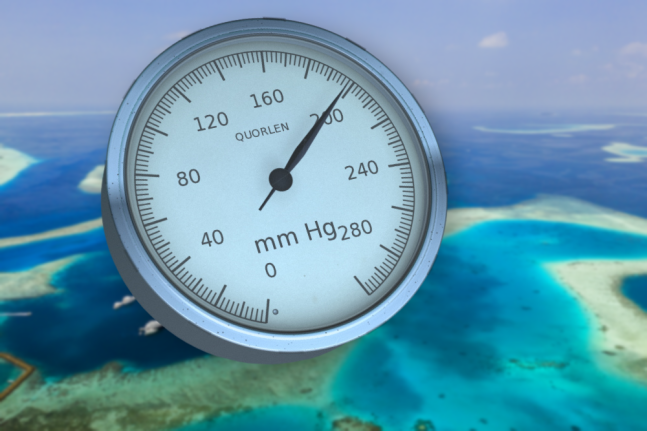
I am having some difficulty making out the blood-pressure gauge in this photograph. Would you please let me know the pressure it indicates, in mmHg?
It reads 198 mmHg
